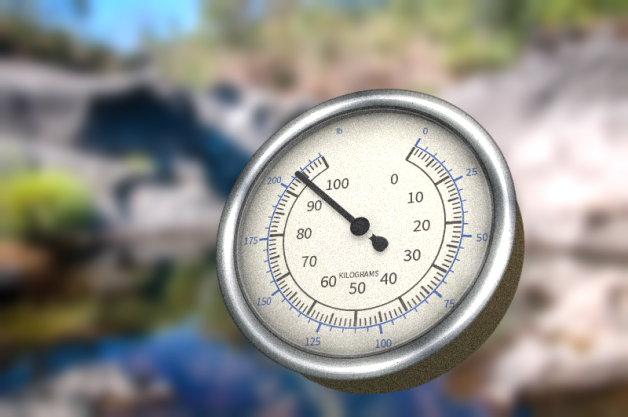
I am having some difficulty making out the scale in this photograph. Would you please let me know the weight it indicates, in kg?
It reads 94 kg
